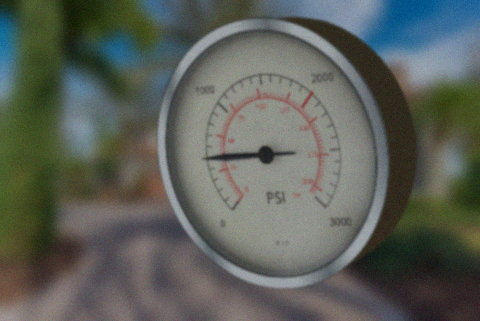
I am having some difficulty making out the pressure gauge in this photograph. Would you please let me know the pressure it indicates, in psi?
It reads 500 psi
